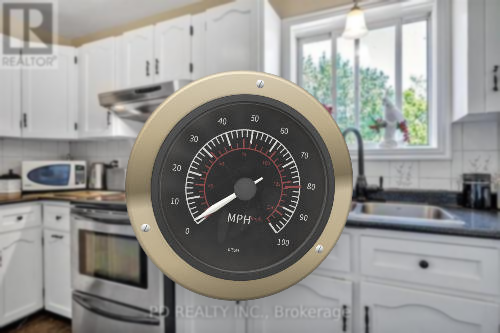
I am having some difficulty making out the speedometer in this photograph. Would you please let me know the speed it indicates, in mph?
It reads 2 mph
